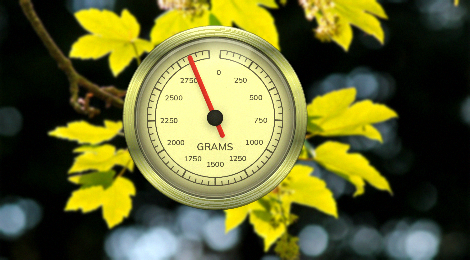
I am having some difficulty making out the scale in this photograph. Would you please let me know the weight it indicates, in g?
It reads 2850 g
